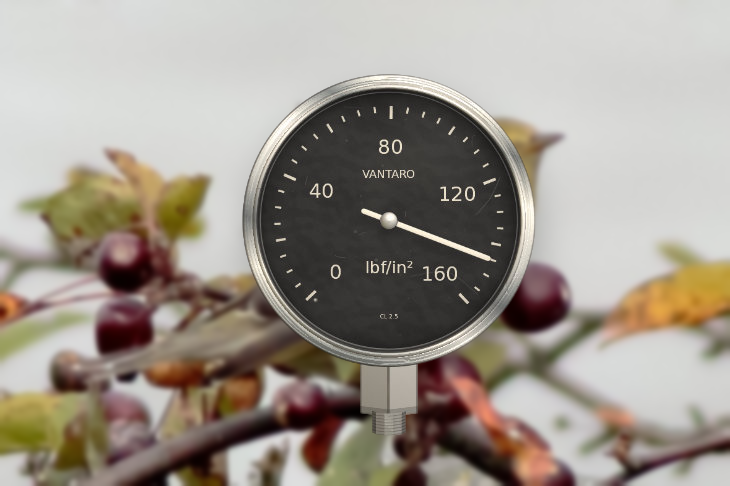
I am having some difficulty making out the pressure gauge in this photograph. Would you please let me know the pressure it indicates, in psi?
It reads 145 psi
